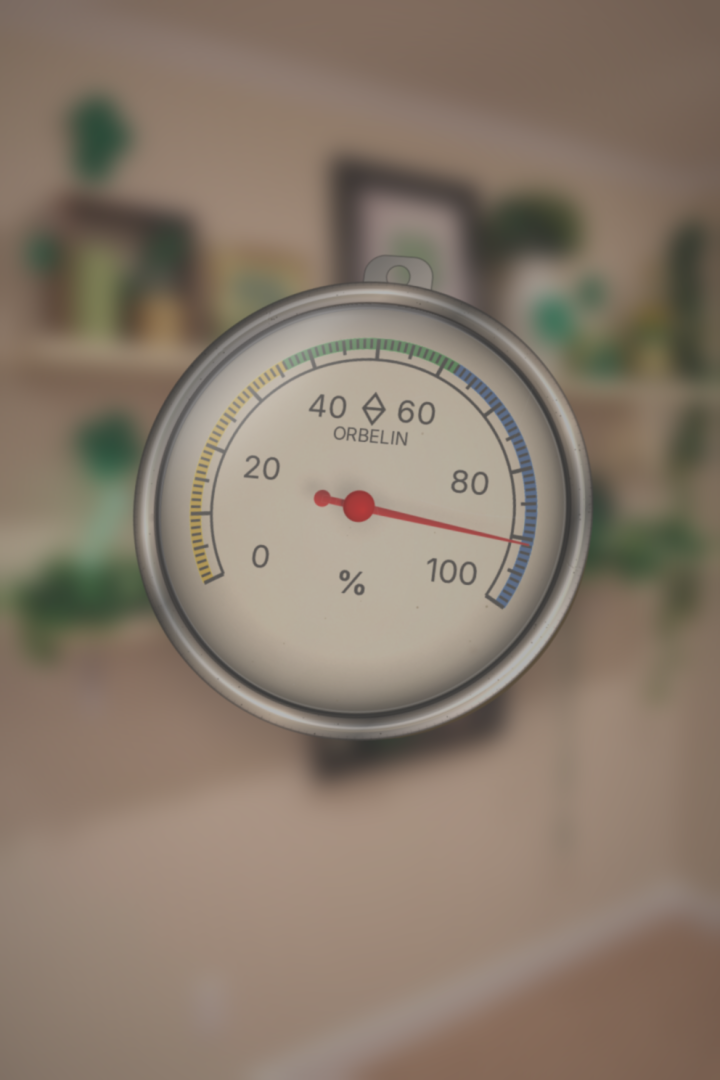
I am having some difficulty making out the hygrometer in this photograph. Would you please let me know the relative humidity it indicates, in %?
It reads 91 %
